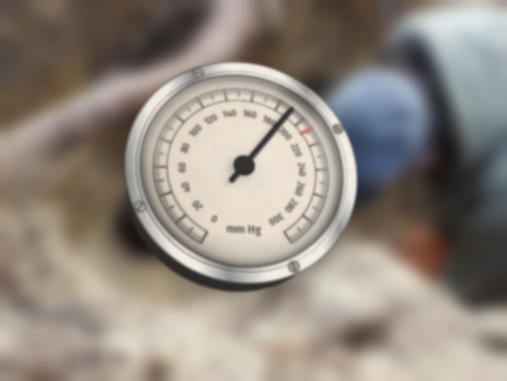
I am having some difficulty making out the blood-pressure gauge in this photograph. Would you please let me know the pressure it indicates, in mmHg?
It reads 190 mmHg
